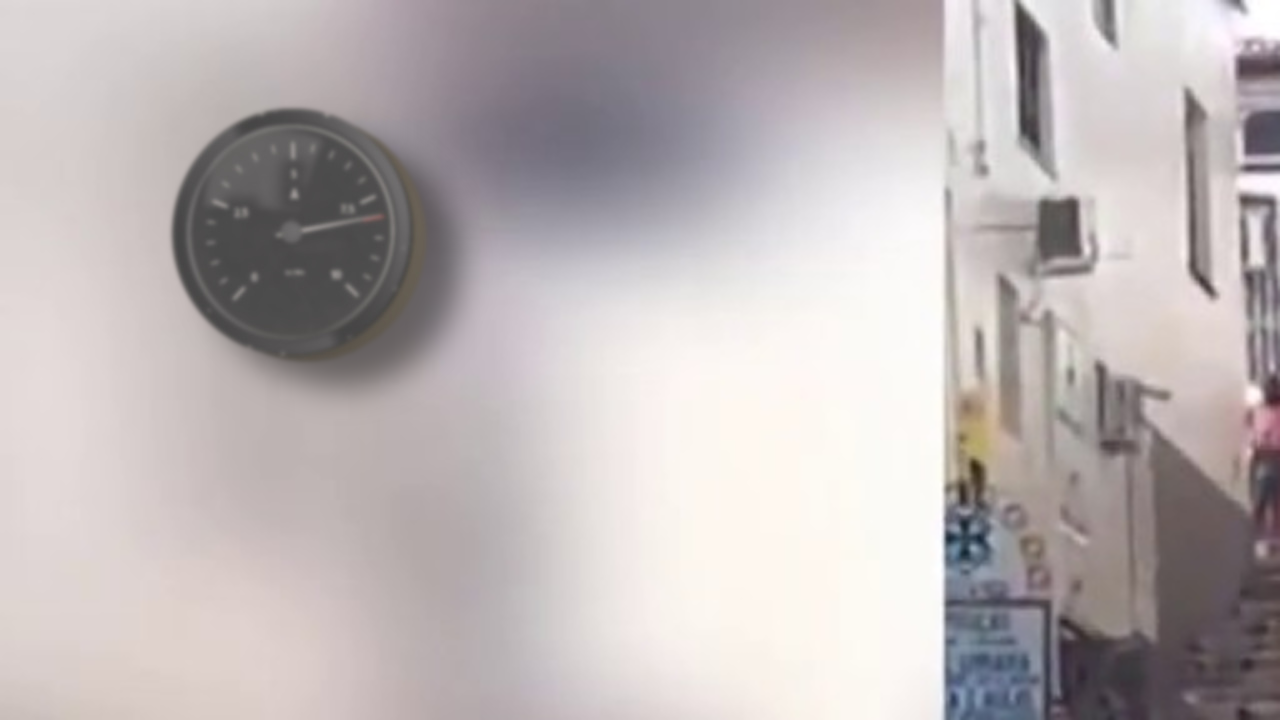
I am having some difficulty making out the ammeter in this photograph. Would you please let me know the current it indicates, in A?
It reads 8 A
